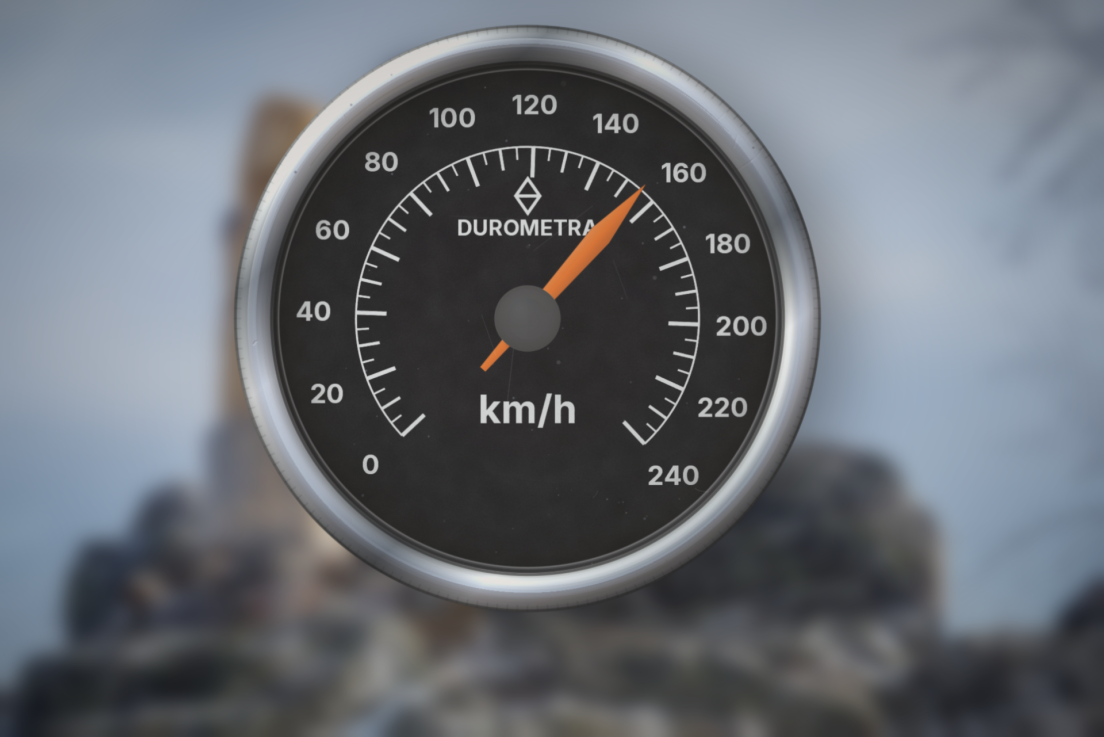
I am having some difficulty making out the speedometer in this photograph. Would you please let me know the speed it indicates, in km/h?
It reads 155 km/h
